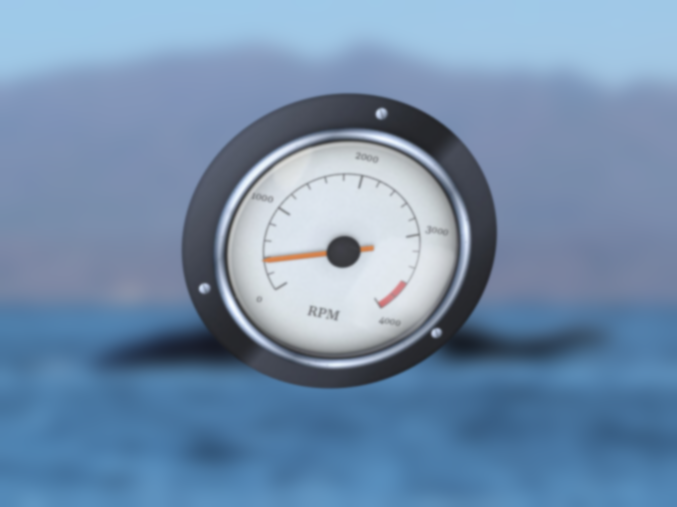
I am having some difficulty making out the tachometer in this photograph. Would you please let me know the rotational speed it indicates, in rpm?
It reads 400 rpm
